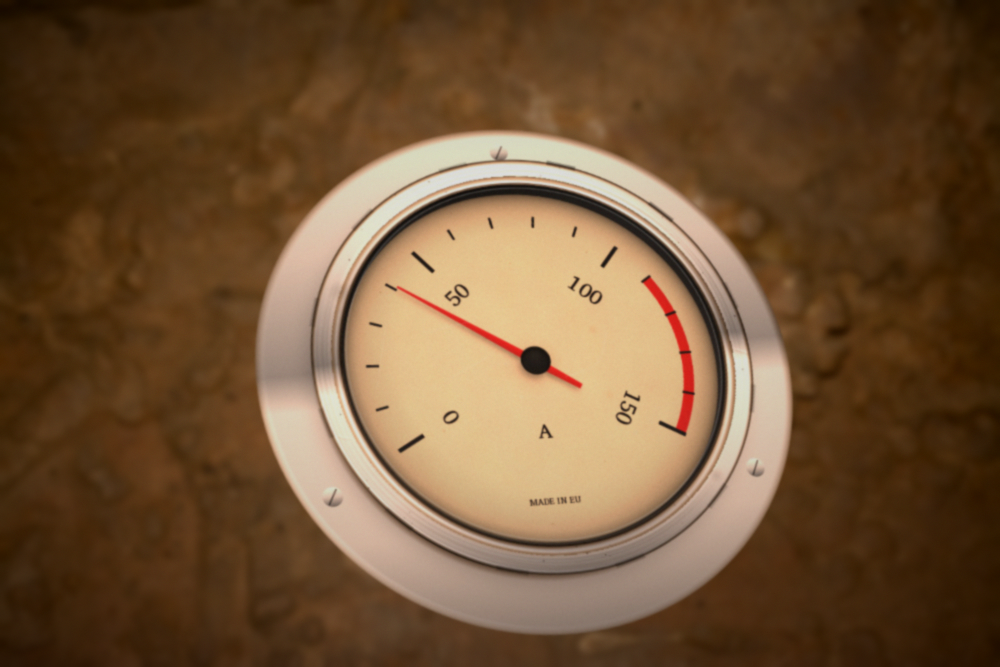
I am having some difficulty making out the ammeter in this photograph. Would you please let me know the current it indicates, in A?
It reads 40 A
